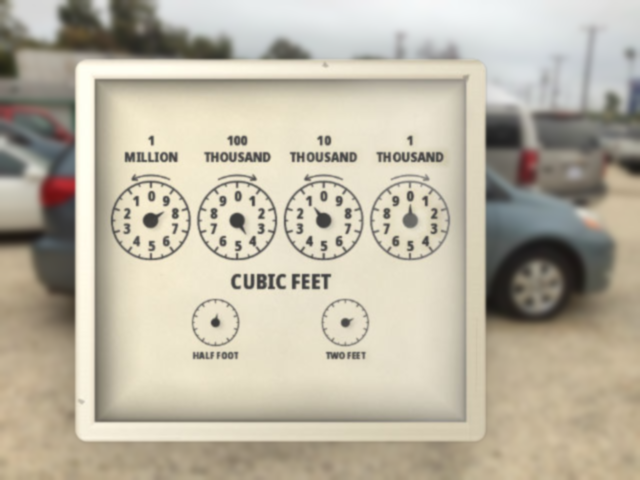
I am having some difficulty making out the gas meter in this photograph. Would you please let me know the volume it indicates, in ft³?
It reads 841000 ft³
